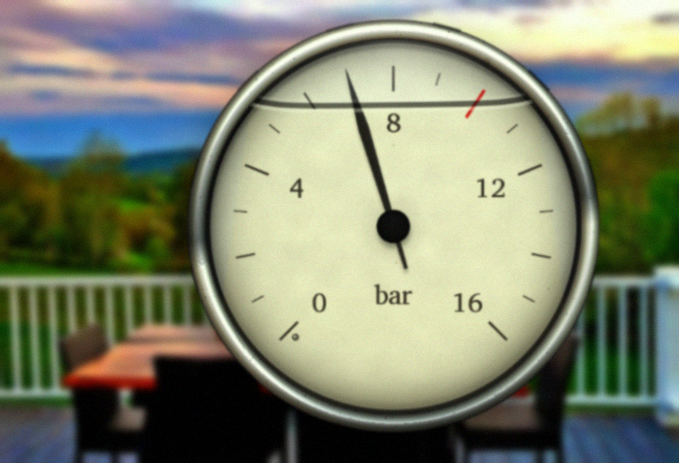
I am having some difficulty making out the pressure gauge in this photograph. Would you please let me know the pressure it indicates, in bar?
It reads 7 bar
